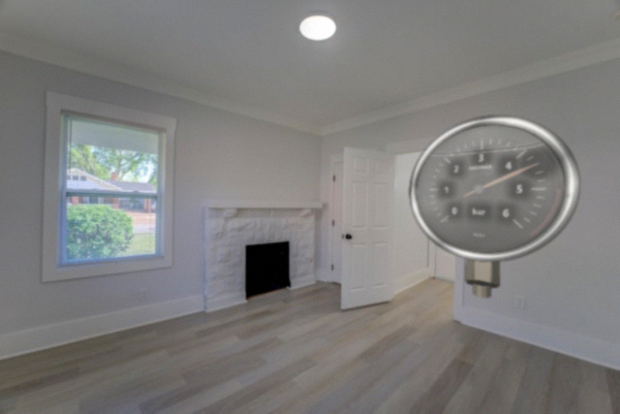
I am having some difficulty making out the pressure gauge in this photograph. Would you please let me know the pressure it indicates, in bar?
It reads 4.4 bar
